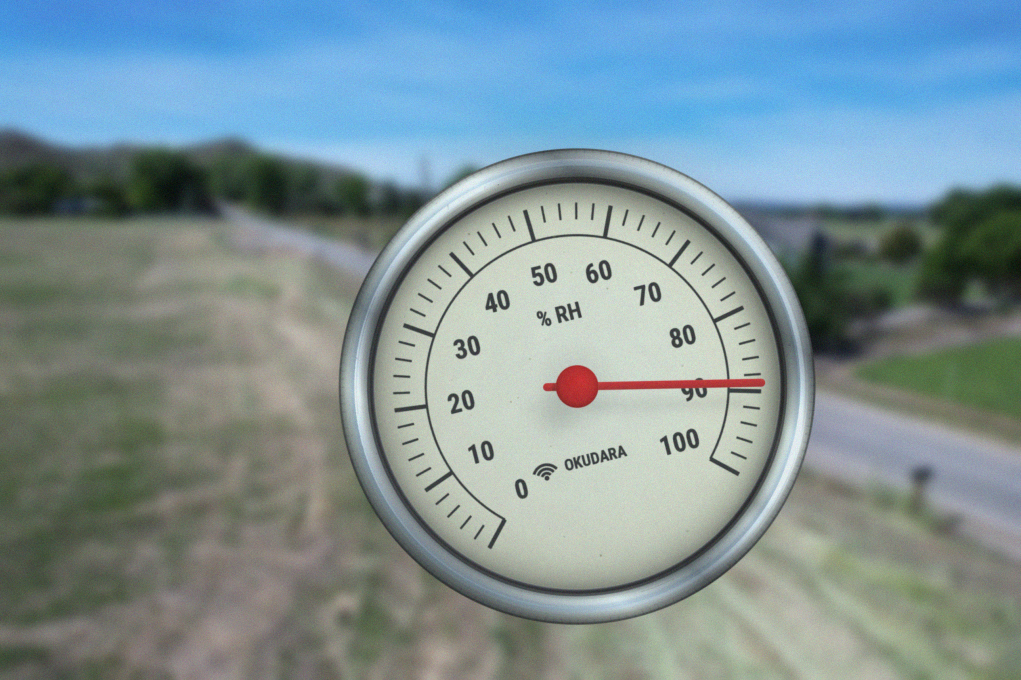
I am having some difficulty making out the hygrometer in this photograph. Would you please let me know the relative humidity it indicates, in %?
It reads 89 %
